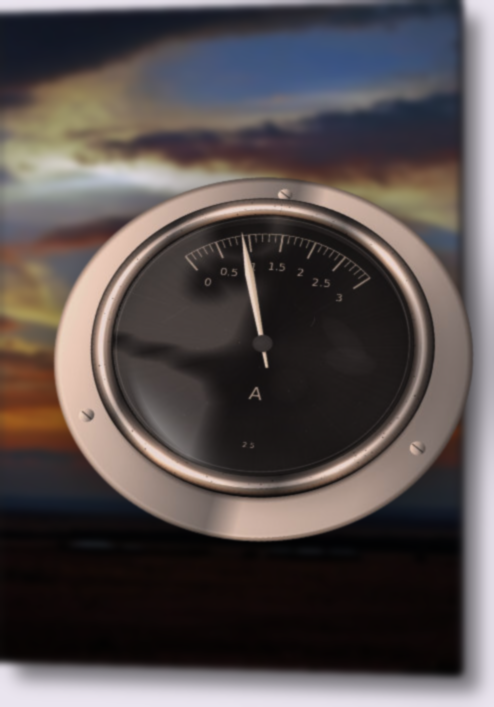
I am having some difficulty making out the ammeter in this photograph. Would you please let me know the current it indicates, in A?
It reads 0.9 A
